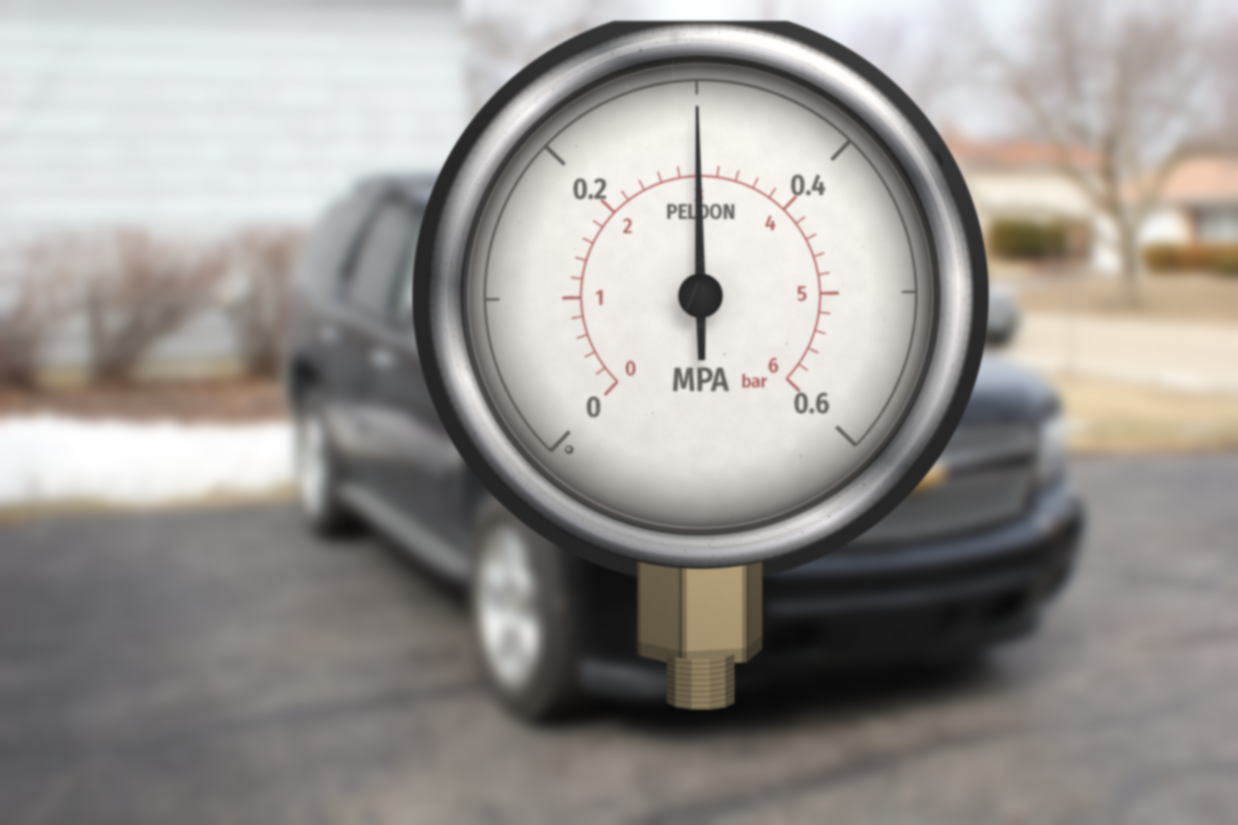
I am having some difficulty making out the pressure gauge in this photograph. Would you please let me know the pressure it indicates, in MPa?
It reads 0.3 MPa
